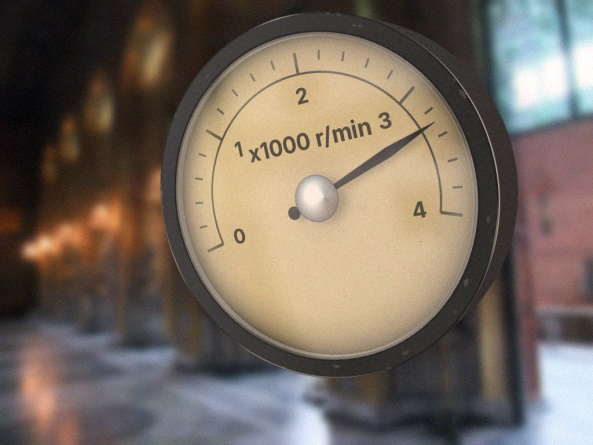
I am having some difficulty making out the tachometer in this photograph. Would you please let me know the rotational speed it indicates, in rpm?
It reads 3300 rpm
